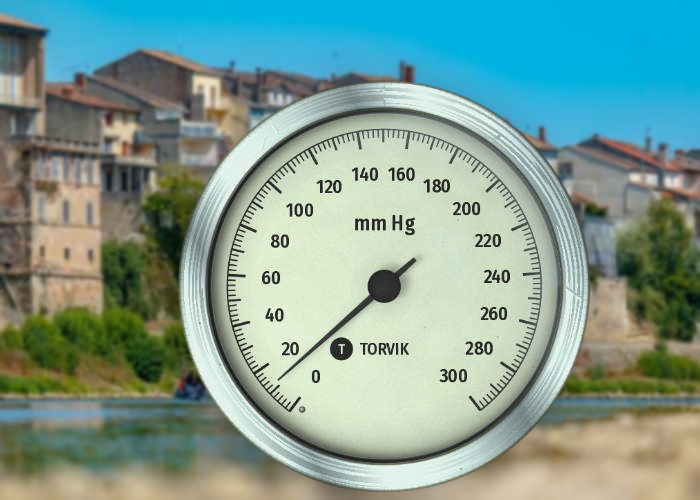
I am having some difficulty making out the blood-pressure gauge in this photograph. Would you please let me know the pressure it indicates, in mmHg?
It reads 12 mmHg
